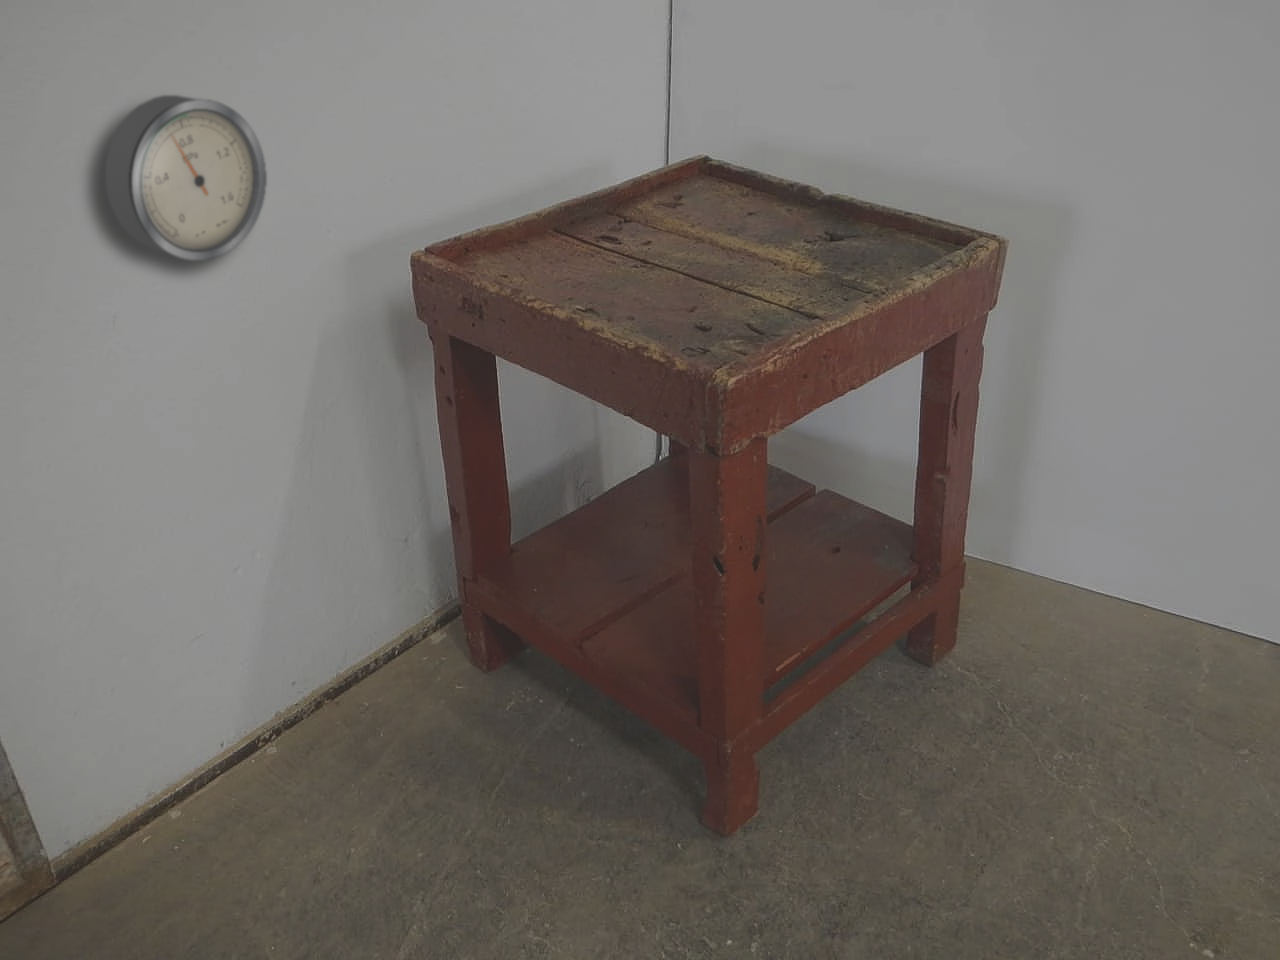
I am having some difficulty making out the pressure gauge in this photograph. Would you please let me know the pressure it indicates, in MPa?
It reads 0.7 MPa
